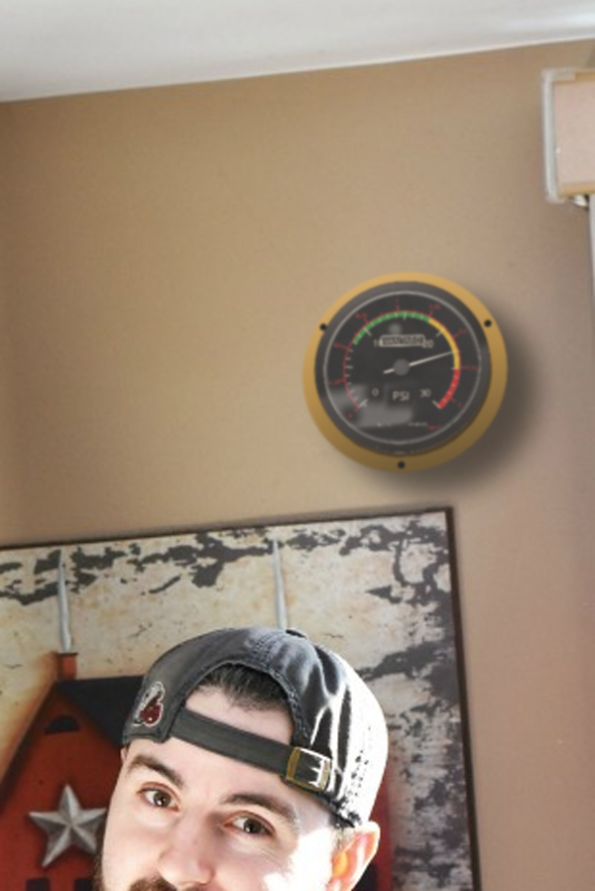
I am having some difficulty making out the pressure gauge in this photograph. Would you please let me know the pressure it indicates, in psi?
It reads 23 psi
